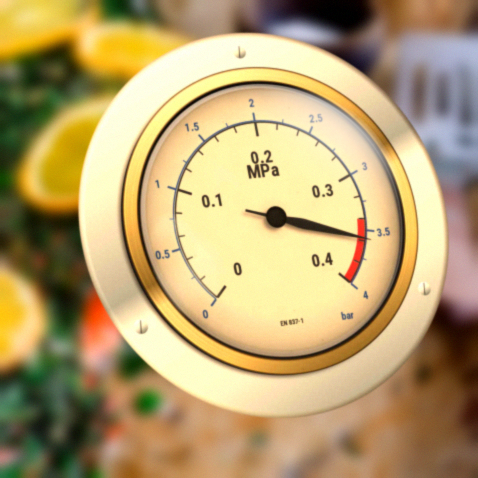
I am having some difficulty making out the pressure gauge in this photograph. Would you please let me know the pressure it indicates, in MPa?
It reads 0.36 MPa
